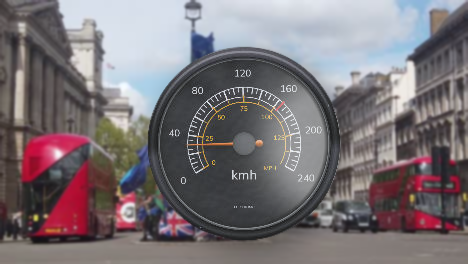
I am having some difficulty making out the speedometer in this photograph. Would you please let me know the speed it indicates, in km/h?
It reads 30 km/h
